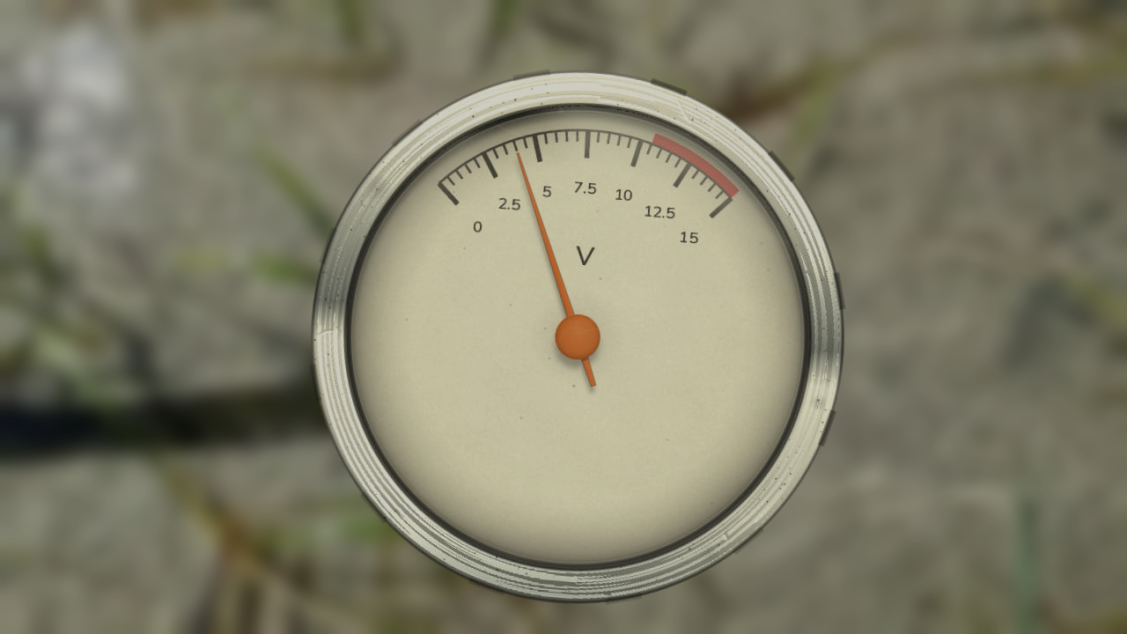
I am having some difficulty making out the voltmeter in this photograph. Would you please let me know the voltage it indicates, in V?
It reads 4 V
